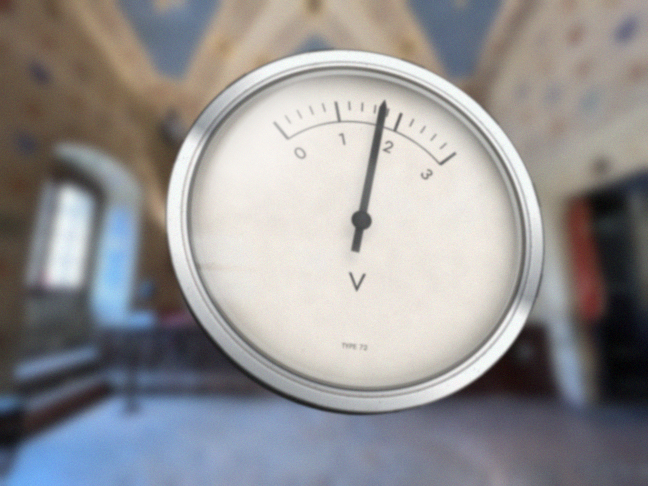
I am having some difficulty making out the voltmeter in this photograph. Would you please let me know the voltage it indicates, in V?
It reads 1.7 V
